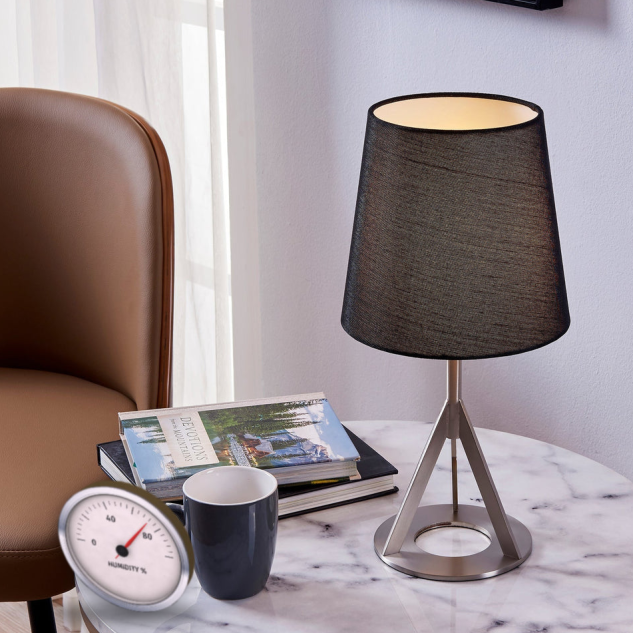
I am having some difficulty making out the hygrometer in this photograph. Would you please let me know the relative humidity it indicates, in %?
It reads 72 %
